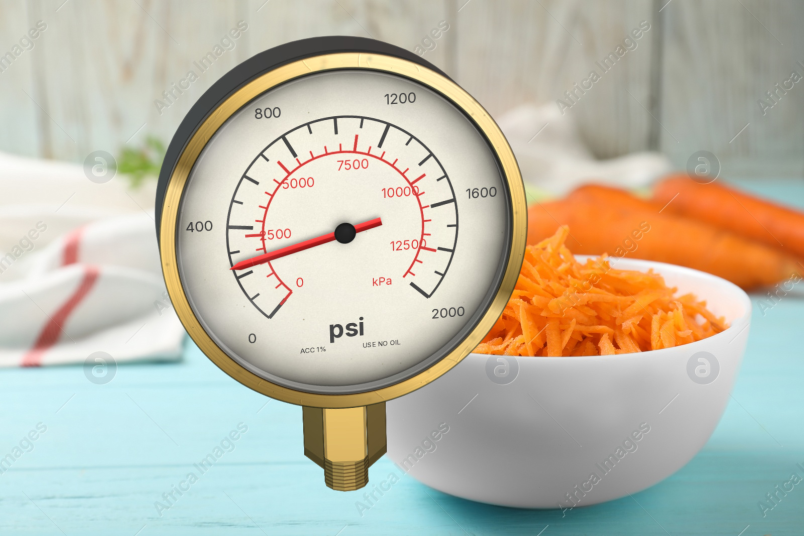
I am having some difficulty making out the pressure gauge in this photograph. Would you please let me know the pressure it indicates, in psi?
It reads 250 psi
